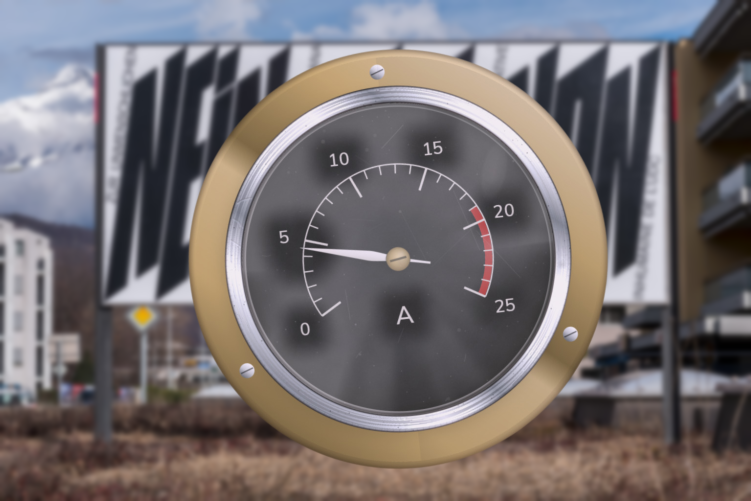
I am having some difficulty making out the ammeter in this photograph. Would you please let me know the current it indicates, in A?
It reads 4.5 A
